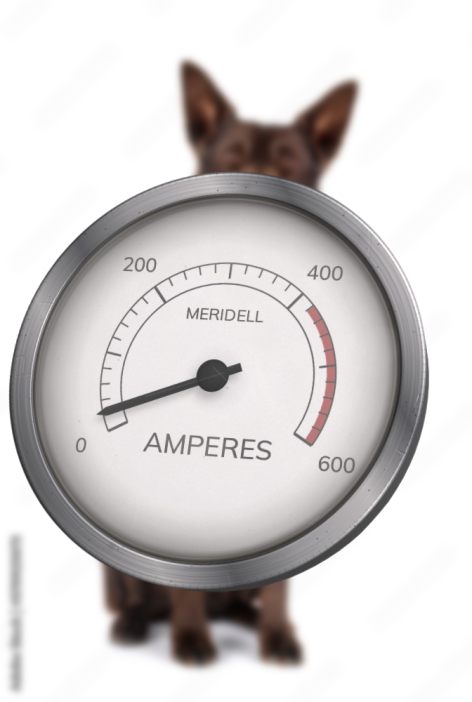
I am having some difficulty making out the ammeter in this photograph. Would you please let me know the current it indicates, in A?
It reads 20 A
